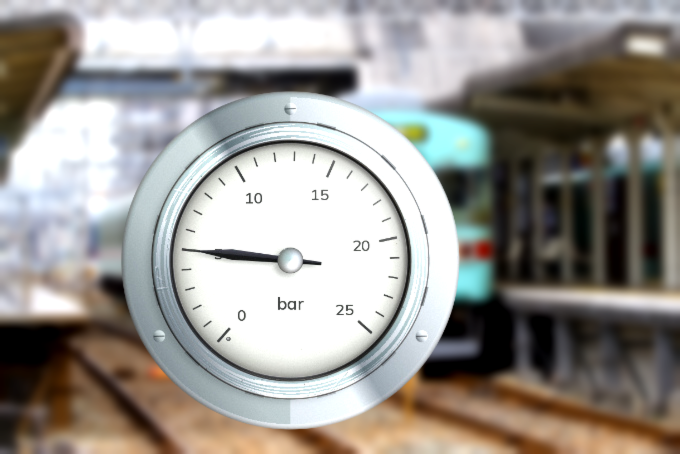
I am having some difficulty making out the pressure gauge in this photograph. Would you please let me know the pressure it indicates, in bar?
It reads 5 bar
